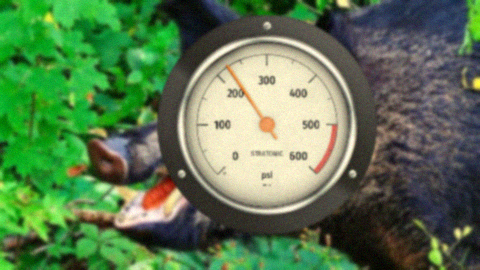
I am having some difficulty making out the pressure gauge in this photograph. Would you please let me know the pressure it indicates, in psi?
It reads 225 psi
